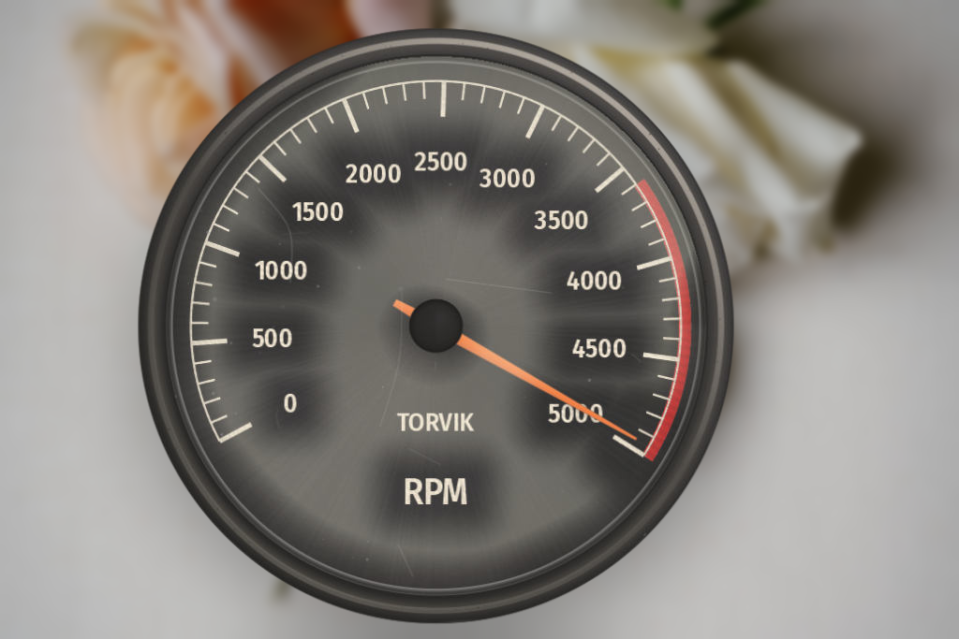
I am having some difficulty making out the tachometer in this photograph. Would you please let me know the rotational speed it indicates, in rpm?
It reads 4950 rpm
